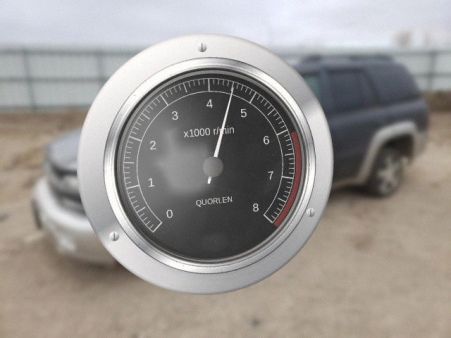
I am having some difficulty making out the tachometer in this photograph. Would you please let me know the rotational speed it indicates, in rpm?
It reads 4500 rpm
